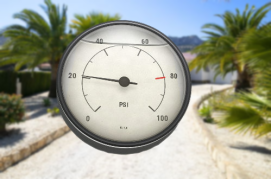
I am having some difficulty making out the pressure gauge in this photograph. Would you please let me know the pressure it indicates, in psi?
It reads 20 psi
